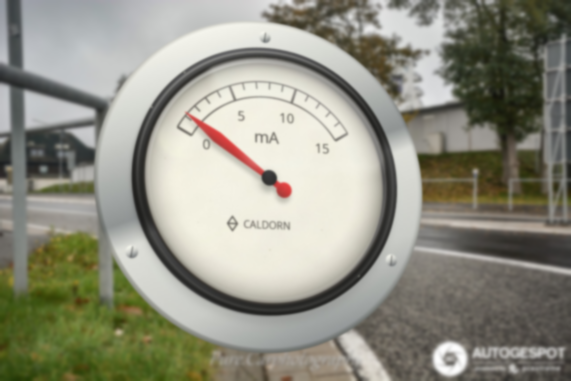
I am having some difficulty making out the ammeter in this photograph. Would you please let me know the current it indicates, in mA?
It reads 1 mA
